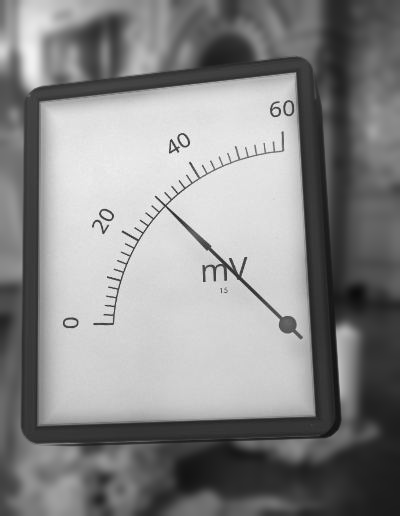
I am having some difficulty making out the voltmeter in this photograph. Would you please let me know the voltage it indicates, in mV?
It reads 30 mV
